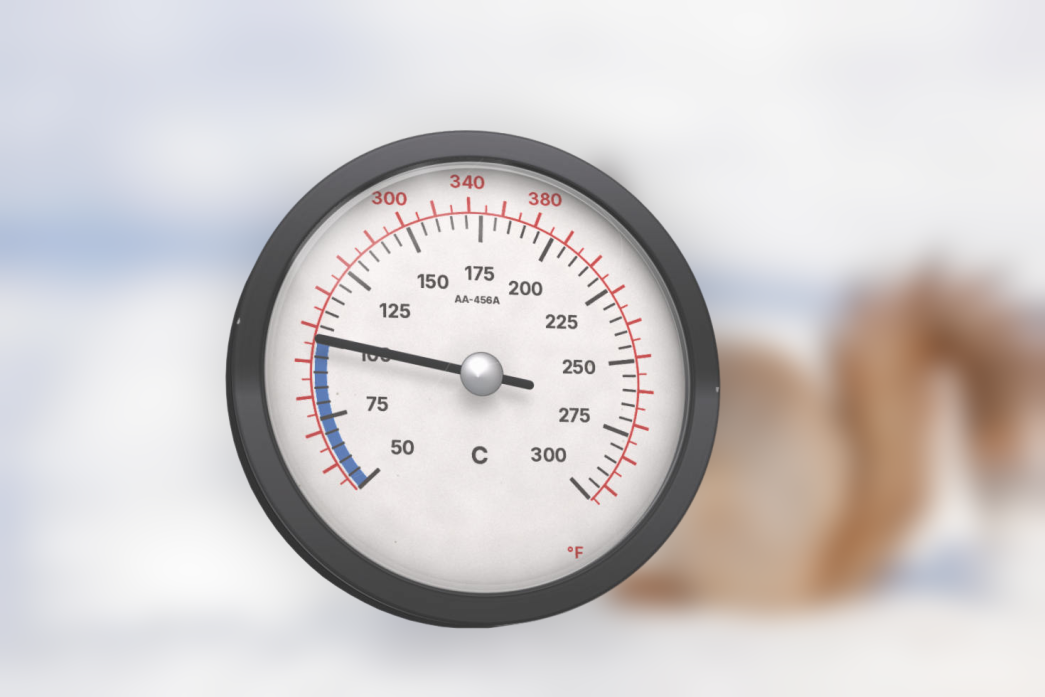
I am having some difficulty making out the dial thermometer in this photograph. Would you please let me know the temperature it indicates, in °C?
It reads 100 °C
